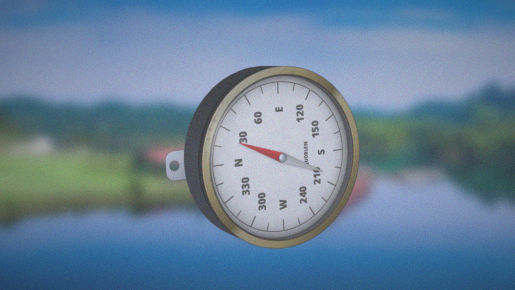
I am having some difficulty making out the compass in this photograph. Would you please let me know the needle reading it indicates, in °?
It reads 22.5 °
